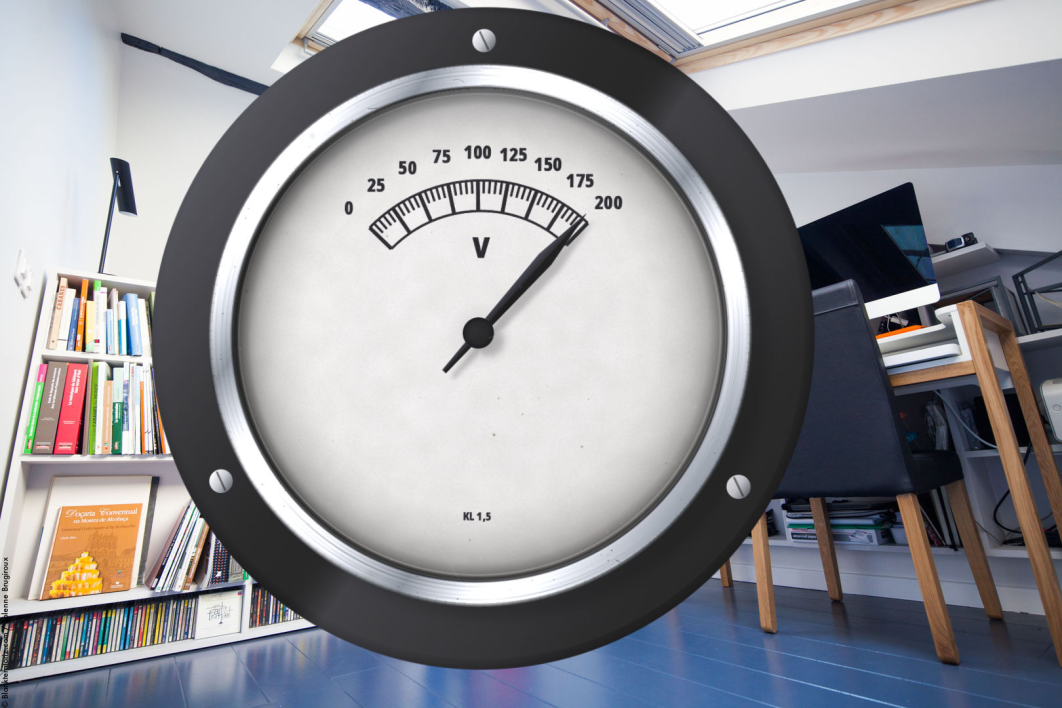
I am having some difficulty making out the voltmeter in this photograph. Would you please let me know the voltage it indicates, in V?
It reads 195 V
